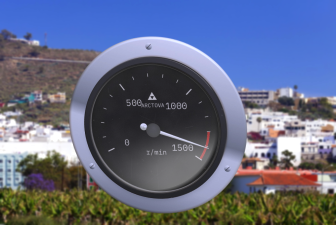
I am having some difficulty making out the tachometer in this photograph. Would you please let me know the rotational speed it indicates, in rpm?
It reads 1400 rpm
